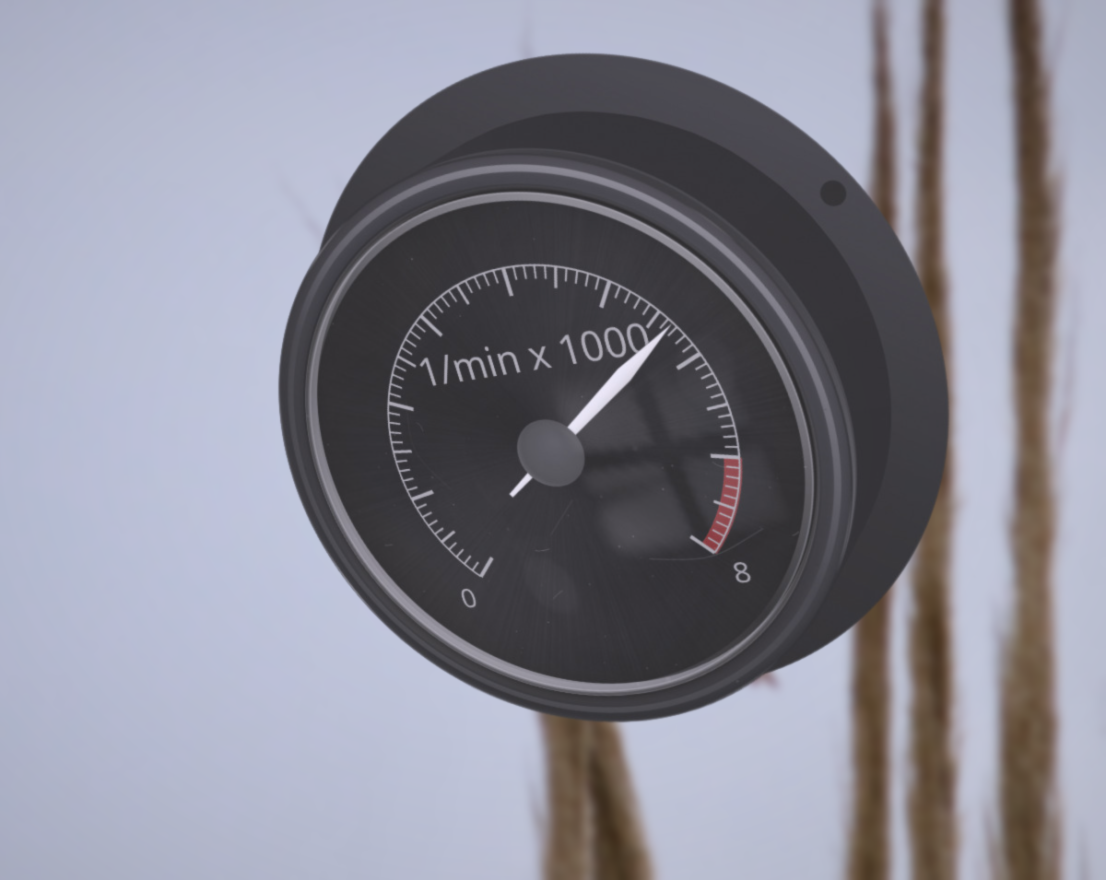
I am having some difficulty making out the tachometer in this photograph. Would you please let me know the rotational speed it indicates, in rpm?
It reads 5650 rpm
